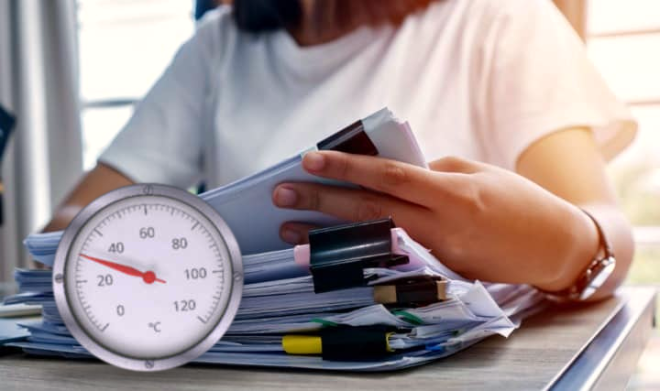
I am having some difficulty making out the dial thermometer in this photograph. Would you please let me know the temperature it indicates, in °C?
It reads 30 °C
